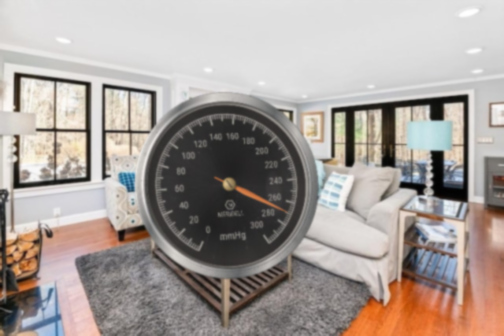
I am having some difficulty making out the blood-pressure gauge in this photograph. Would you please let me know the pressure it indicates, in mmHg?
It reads 270 mmHg
